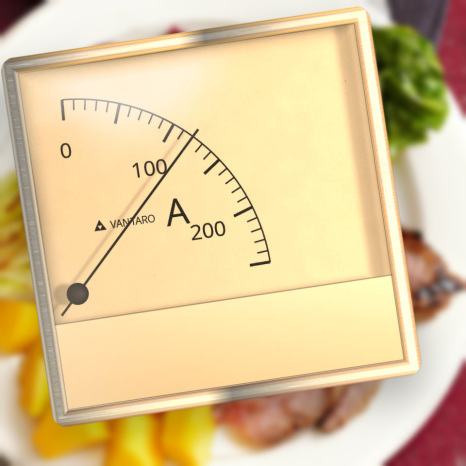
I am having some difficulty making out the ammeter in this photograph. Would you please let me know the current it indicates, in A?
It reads 120 A
